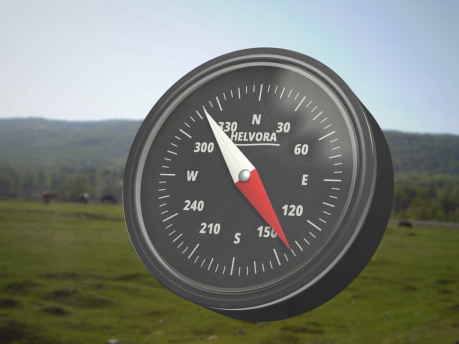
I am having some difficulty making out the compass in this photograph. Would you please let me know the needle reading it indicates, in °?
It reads 140 °
